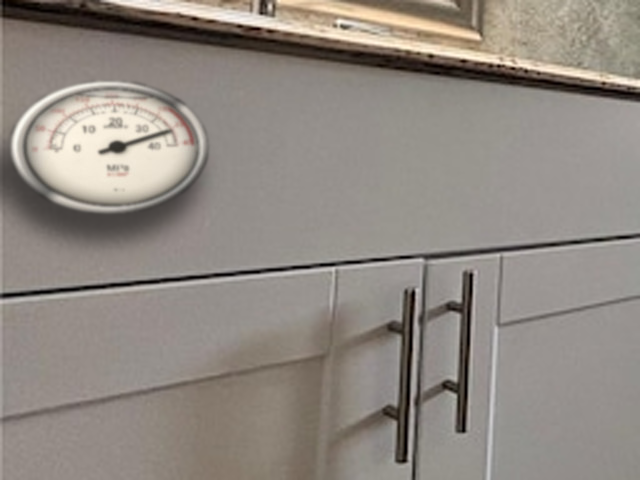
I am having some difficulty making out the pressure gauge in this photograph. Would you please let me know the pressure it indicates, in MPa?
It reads 35 MPa
